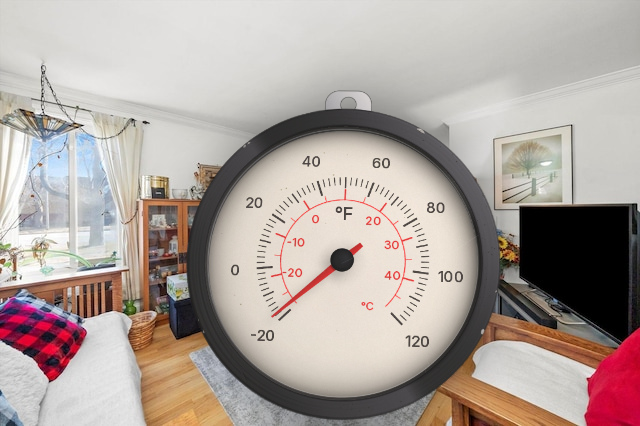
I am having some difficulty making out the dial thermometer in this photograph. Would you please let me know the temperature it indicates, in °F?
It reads -18 °F
